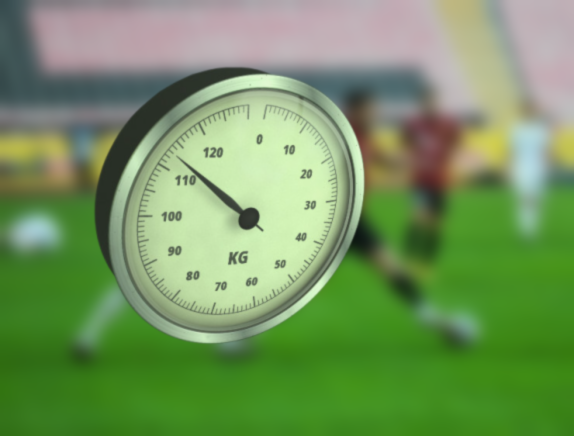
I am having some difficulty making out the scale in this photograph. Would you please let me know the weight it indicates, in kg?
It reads 113 kg
